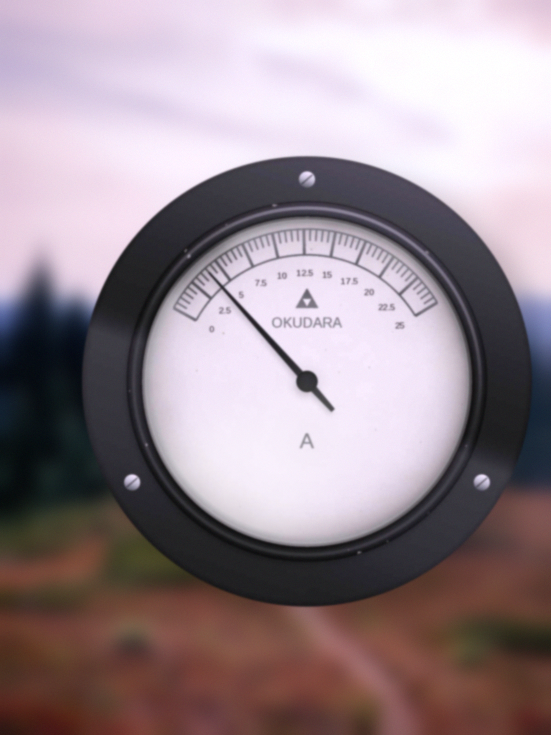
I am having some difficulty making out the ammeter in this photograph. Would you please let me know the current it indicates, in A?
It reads 4 A
